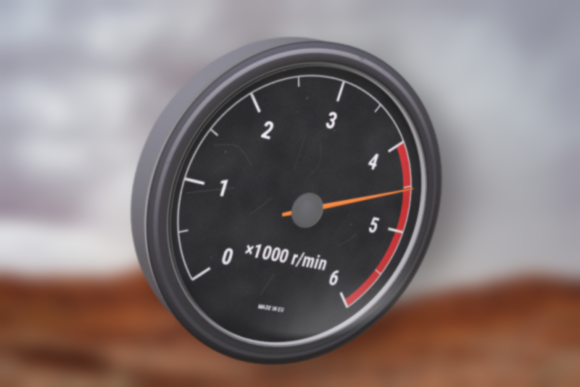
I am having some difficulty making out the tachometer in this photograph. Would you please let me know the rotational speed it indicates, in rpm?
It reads 4500 rpm
